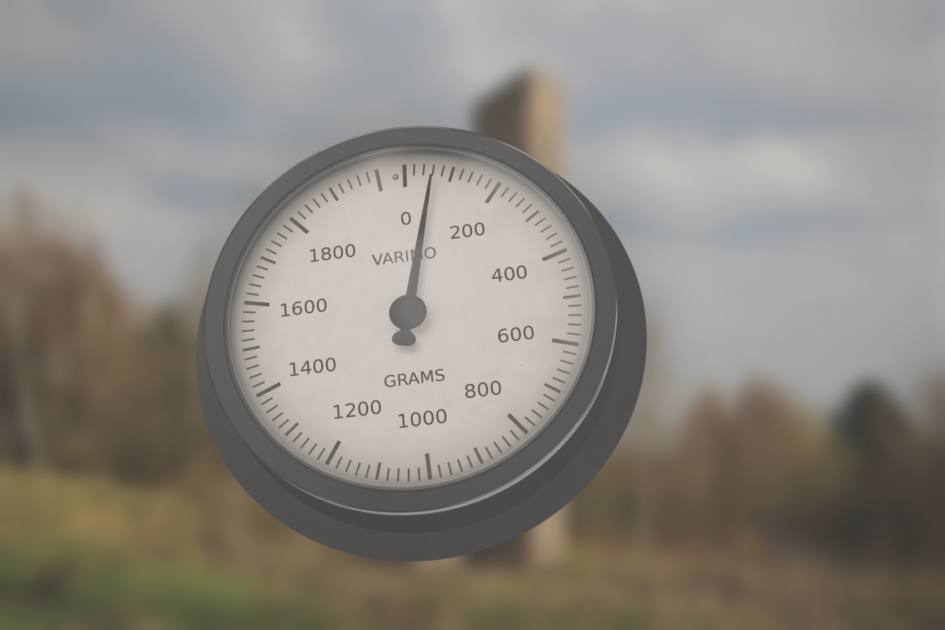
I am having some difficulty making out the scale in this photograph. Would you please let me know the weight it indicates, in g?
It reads 60 g
